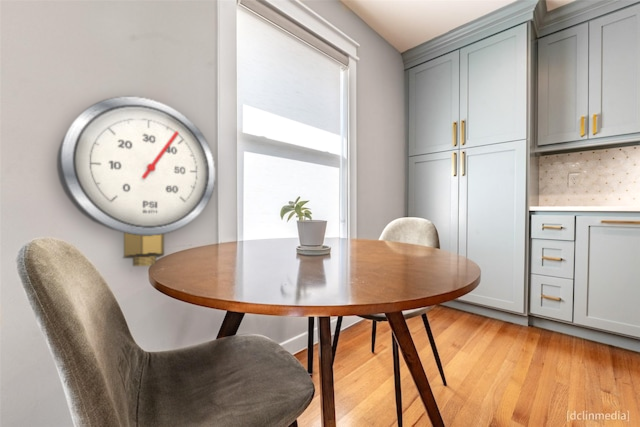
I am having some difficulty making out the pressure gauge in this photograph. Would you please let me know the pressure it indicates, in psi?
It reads 37.5 psi
